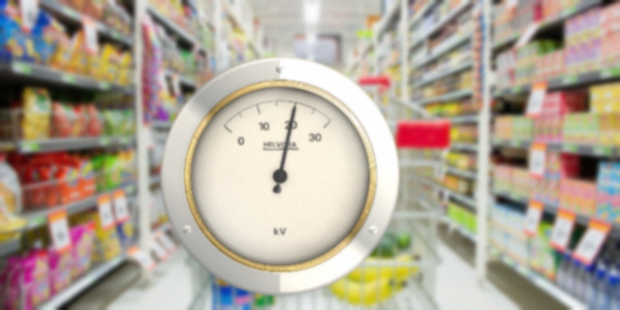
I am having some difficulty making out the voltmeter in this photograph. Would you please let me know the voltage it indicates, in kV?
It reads 20 kV
